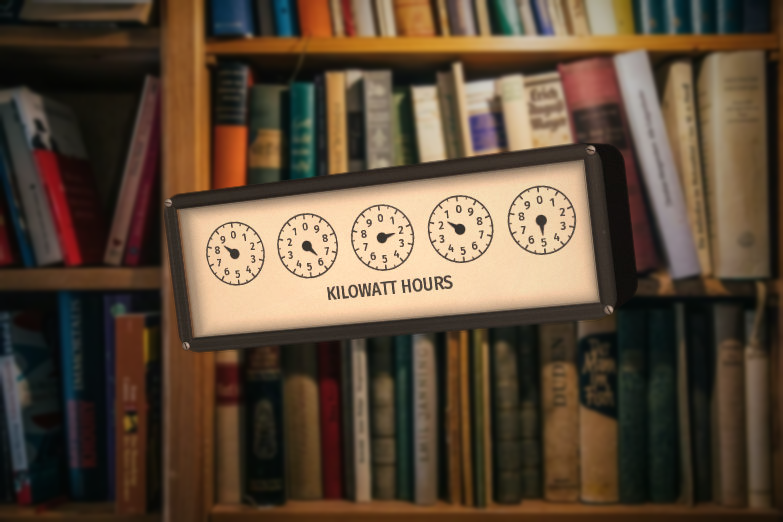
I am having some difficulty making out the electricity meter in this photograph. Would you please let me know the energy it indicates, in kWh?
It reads 86215 kWh
